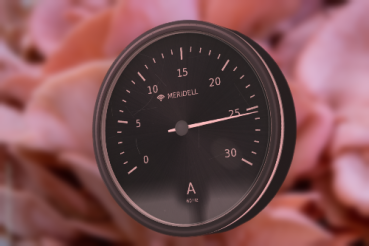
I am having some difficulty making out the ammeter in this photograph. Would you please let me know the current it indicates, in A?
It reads 25.5 A
